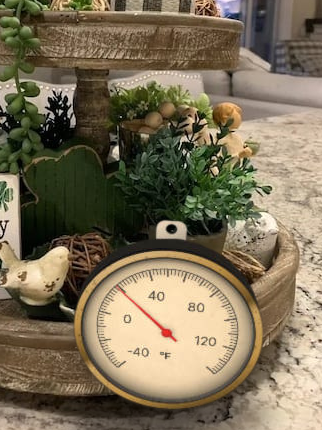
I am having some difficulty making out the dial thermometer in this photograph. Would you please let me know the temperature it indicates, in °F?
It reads 20 °F
